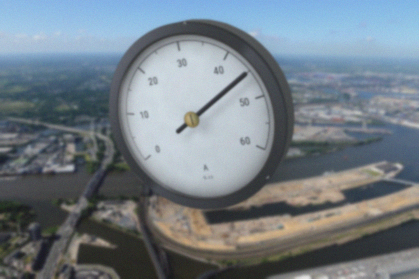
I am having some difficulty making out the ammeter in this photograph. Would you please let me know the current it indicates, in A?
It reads 45 A
